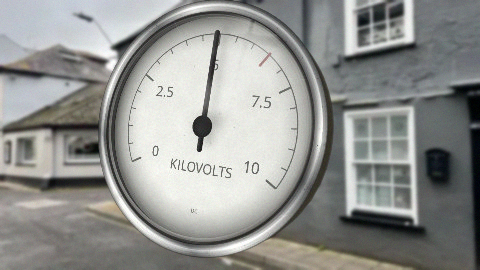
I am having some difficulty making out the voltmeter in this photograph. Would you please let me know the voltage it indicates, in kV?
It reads 5 kV
